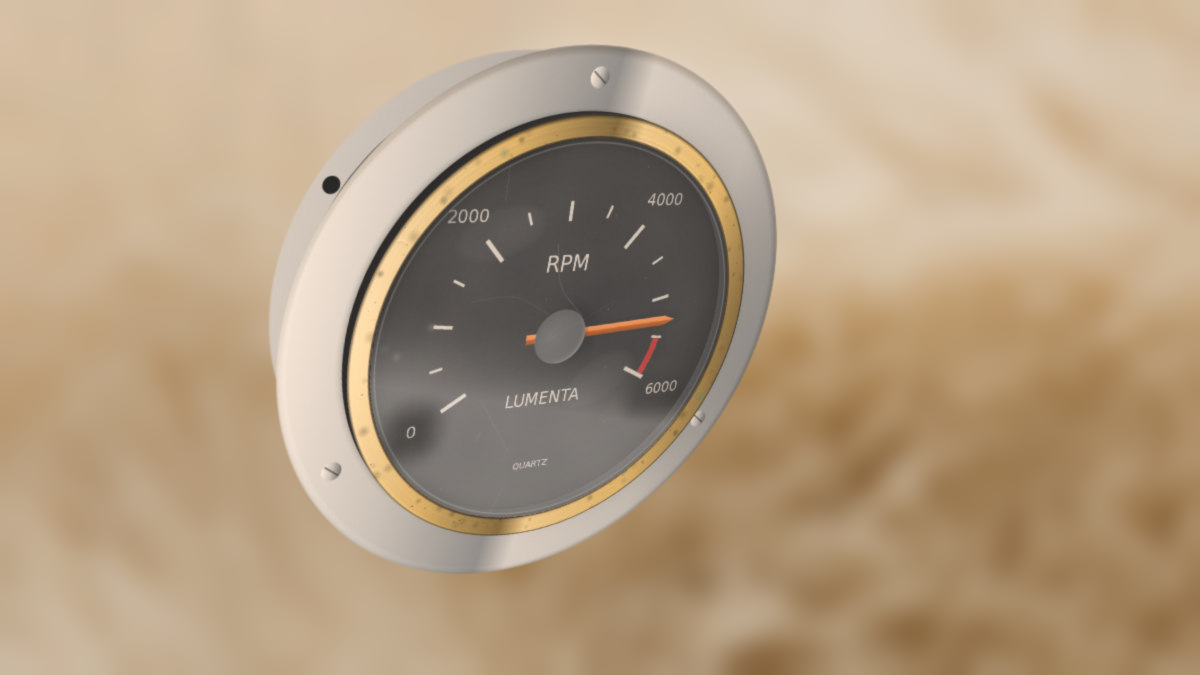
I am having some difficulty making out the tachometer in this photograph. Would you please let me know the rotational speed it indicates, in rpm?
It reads 5250 rpm
